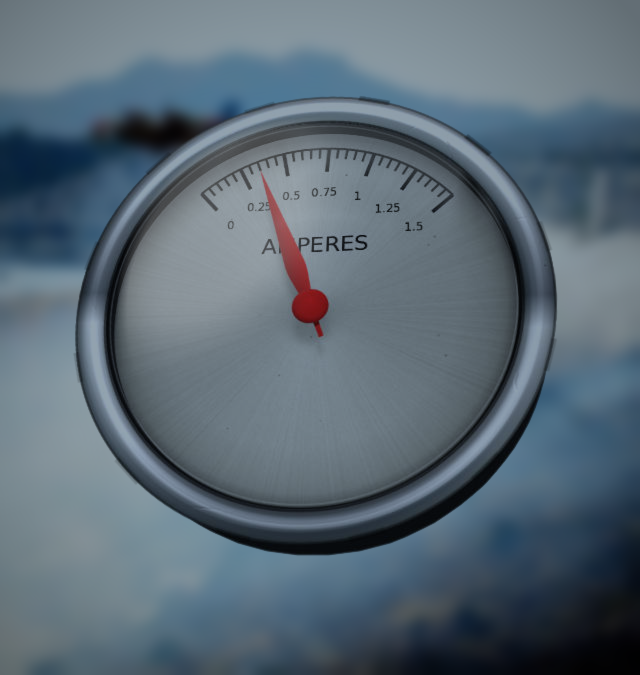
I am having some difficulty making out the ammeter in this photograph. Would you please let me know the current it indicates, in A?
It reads 0.35 A
